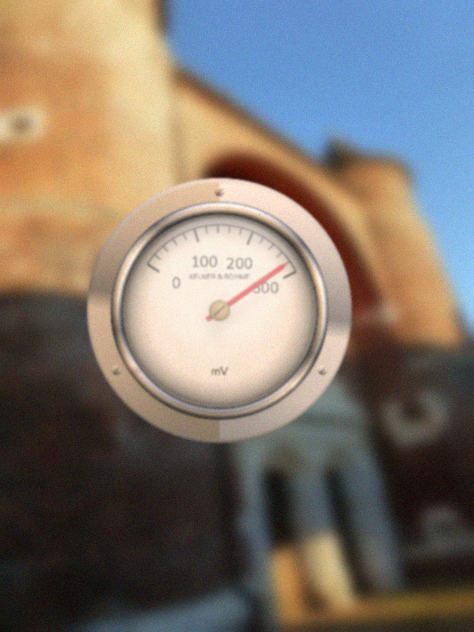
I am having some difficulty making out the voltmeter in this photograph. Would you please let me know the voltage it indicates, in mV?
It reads 280 mV
